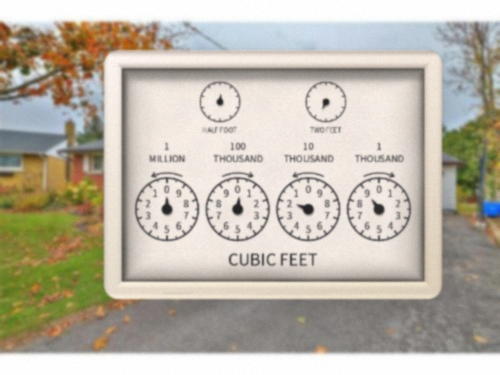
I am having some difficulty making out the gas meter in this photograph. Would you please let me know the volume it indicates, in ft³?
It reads 1900 ft³
